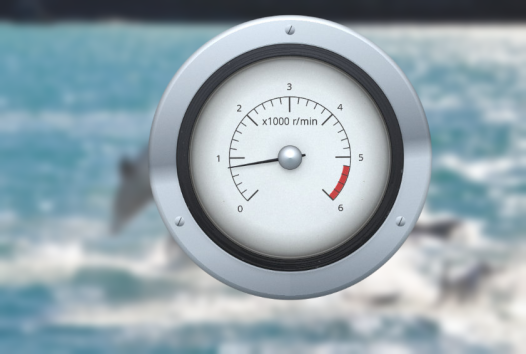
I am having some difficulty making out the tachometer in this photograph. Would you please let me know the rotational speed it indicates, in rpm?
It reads 800 rpm
